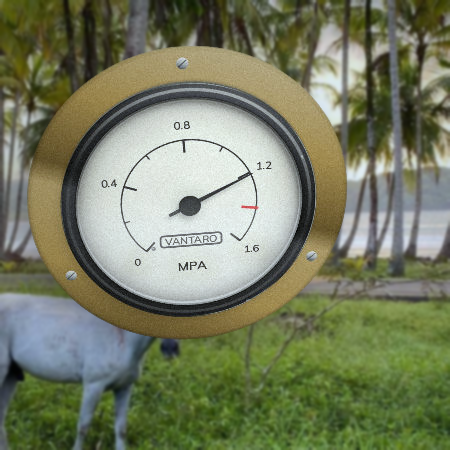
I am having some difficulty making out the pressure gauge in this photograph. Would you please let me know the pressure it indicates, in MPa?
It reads 1.2 MPa
